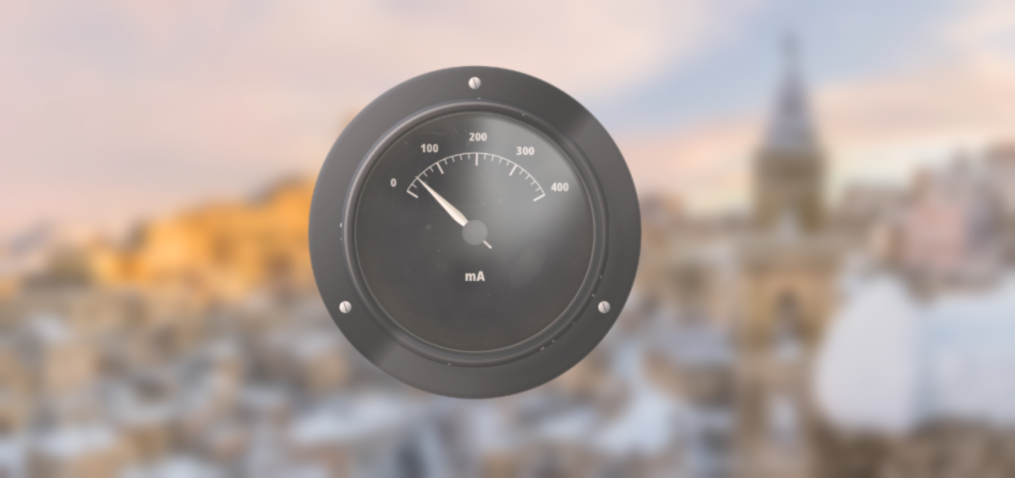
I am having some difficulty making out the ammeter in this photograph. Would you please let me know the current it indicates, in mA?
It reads 40 mA
